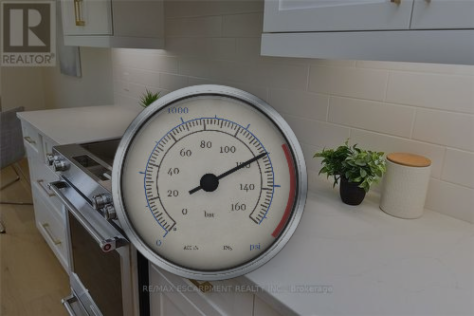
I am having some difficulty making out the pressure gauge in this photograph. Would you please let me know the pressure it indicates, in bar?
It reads 120 bar
